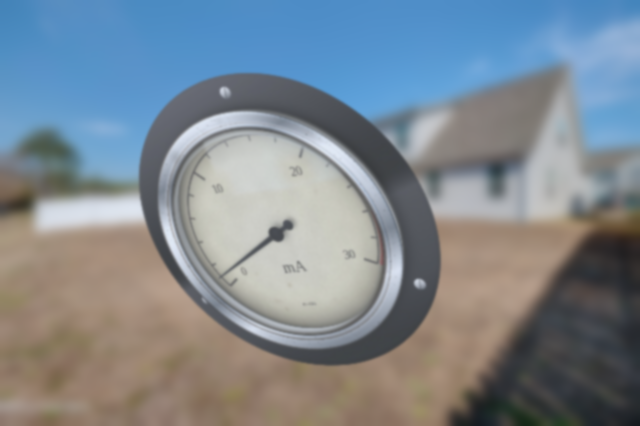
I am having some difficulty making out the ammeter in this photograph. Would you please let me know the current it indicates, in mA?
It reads 1 mA
